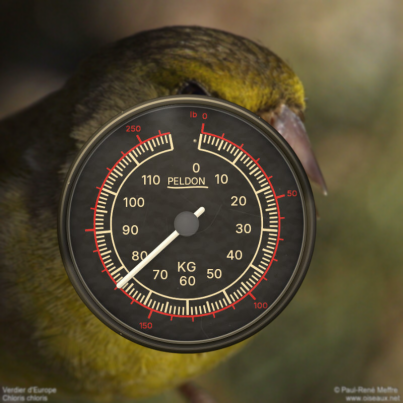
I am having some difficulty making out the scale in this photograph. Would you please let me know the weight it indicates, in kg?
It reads 77 kg
